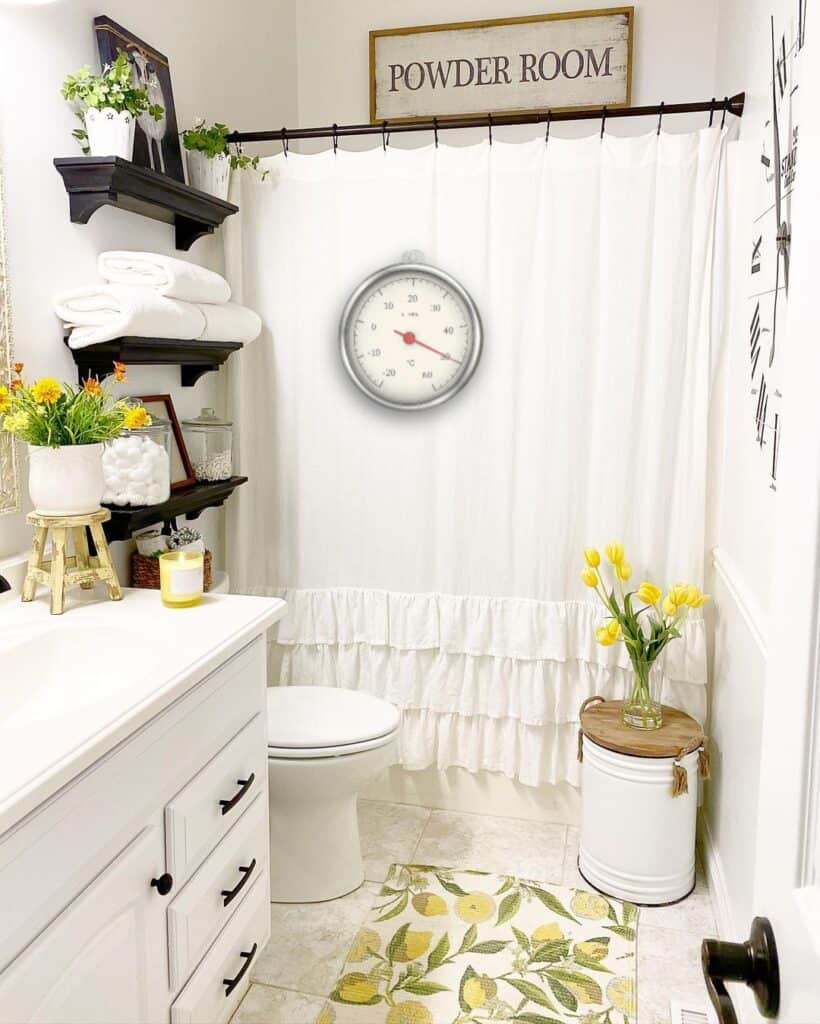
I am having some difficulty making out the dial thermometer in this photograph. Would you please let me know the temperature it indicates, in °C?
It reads 50 °C
